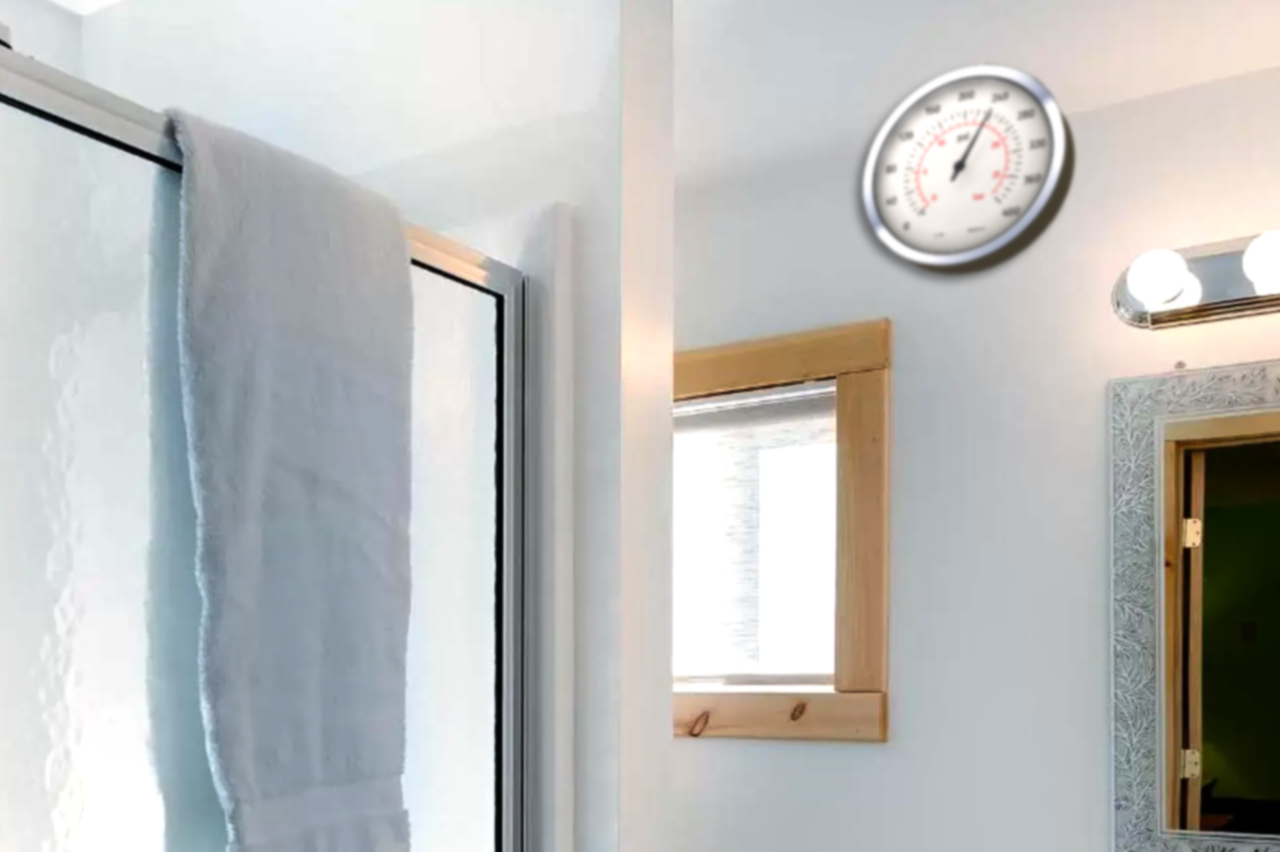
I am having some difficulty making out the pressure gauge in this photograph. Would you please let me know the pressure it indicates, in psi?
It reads 240 psi
